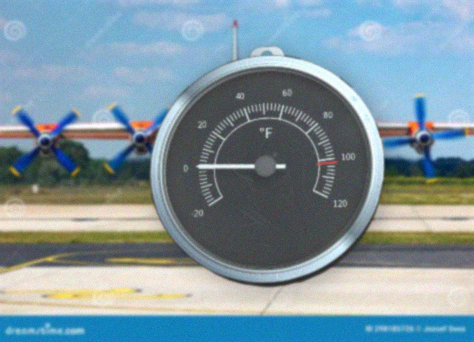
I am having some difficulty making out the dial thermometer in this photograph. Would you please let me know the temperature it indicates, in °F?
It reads 0 °F
